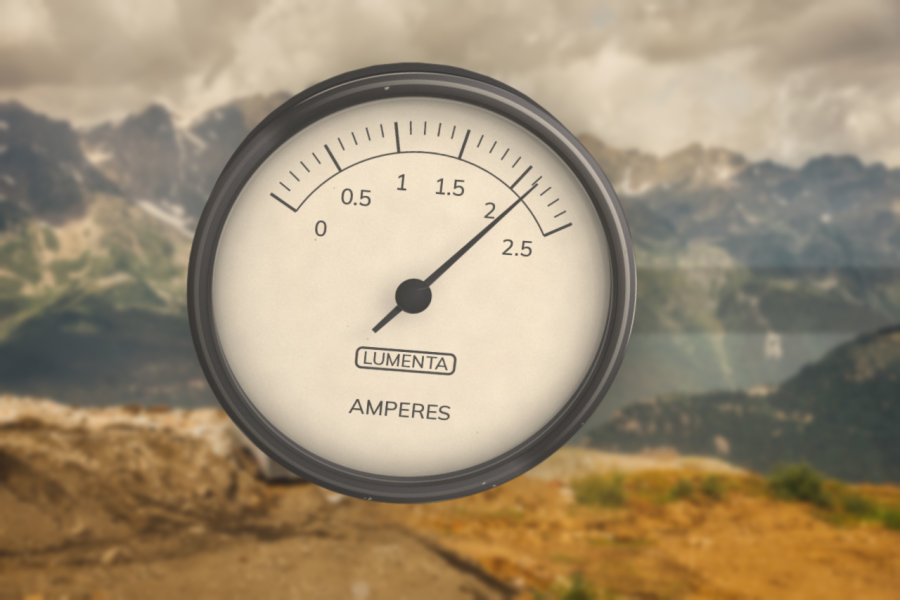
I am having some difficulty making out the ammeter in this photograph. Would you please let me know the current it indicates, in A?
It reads 2.1 A
